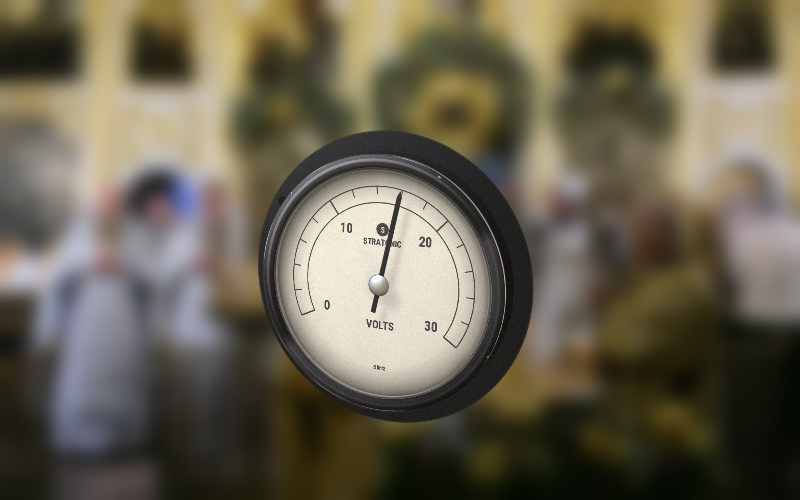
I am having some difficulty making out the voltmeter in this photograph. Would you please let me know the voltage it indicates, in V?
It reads 16 V
